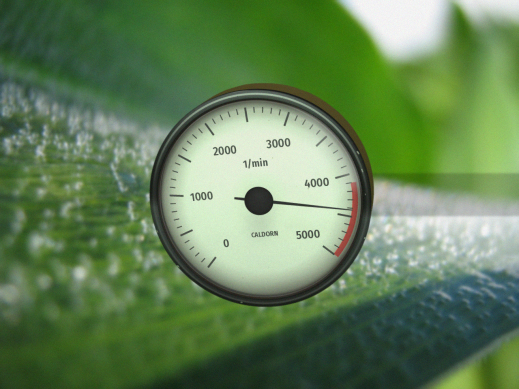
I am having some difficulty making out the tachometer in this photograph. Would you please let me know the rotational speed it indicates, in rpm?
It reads 4400 rpm
